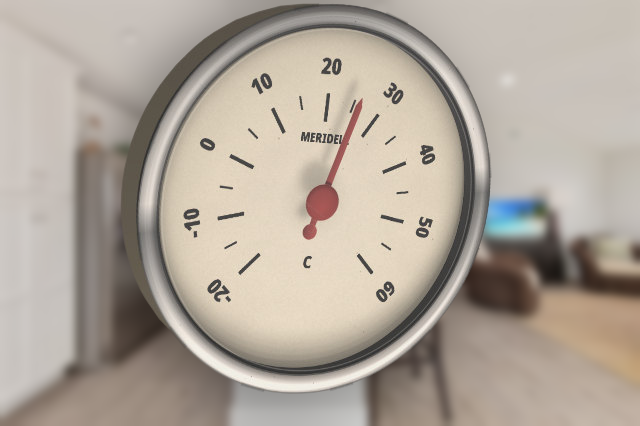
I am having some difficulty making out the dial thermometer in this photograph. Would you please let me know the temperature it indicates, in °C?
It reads 25 °C
